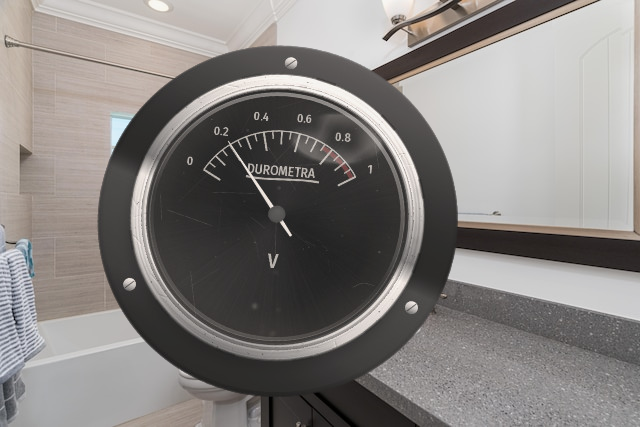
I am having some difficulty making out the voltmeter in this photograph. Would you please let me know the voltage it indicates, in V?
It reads 0.2 V
